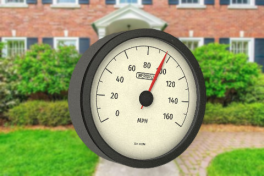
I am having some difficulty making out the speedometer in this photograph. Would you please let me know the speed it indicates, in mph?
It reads 95 mph
